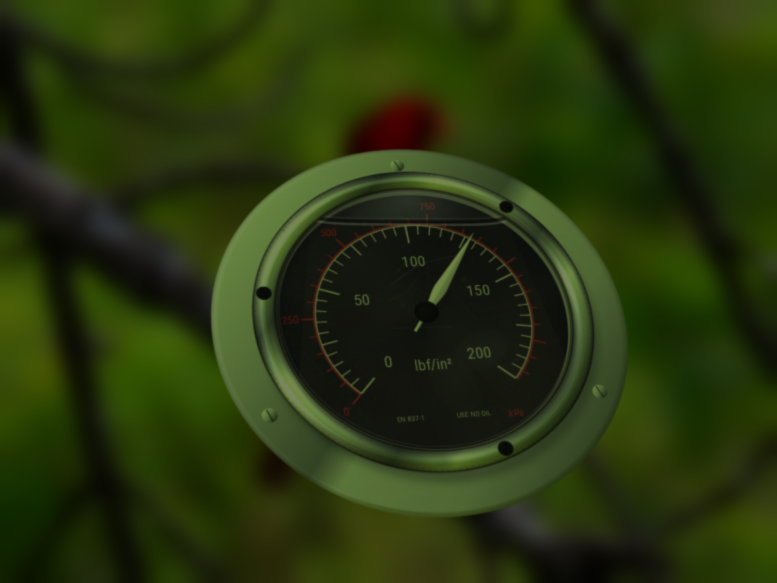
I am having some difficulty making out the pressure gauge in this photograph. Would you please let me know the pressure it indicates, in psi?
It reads 127.5 psi
